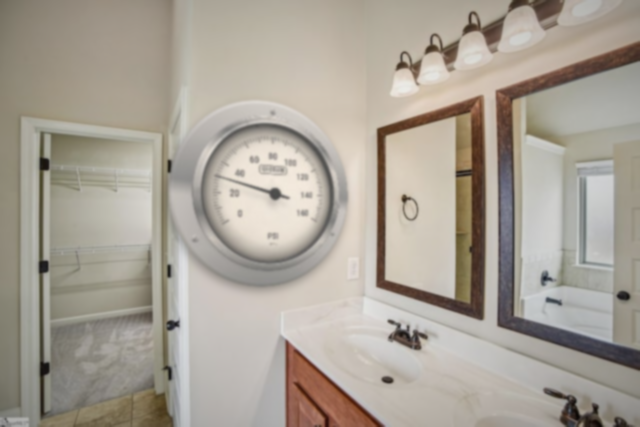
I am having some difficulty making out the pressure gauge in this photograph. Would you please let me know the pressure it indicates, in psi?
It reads 30 psi
